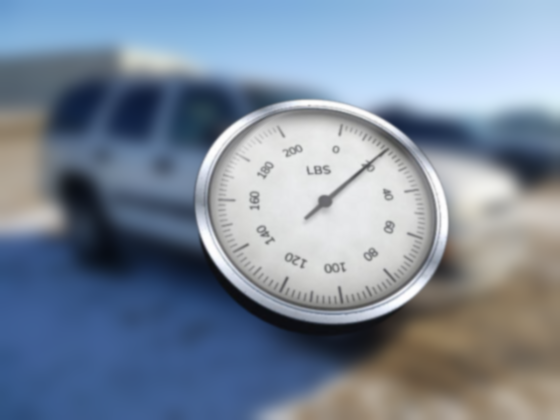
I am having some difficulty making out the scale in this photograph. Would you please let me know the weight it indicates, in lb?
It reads 20 lb
